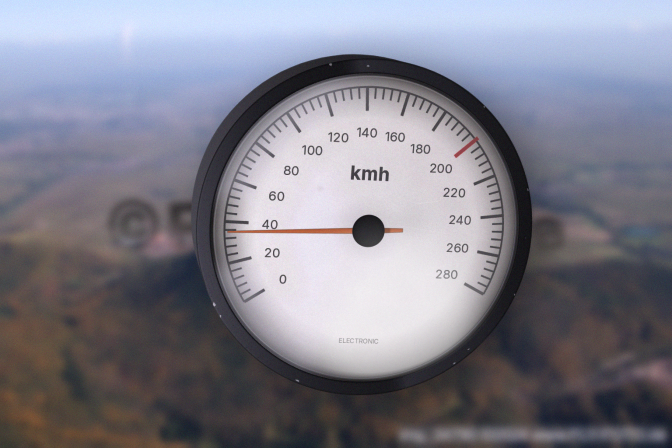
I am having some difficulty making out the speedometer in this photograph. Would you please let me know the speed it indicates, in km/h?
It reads 36 km/h
